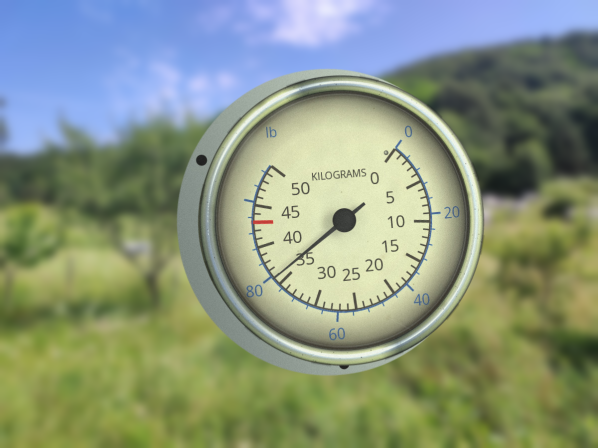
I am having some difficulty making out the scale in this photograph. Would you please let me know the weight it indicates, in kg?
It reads 36 kg
